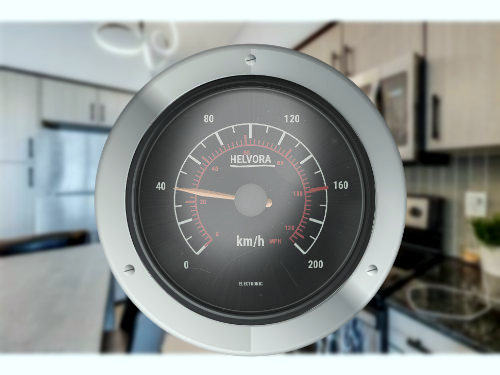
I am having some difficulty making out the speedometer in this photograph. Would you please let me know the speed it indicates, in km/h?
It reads 40 km/h
